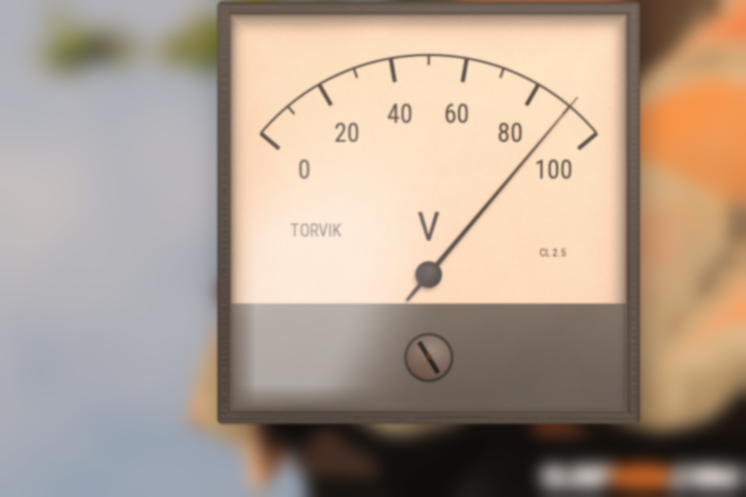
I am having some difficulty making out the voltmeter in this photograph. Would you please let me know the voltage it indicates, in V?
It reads 90 V
